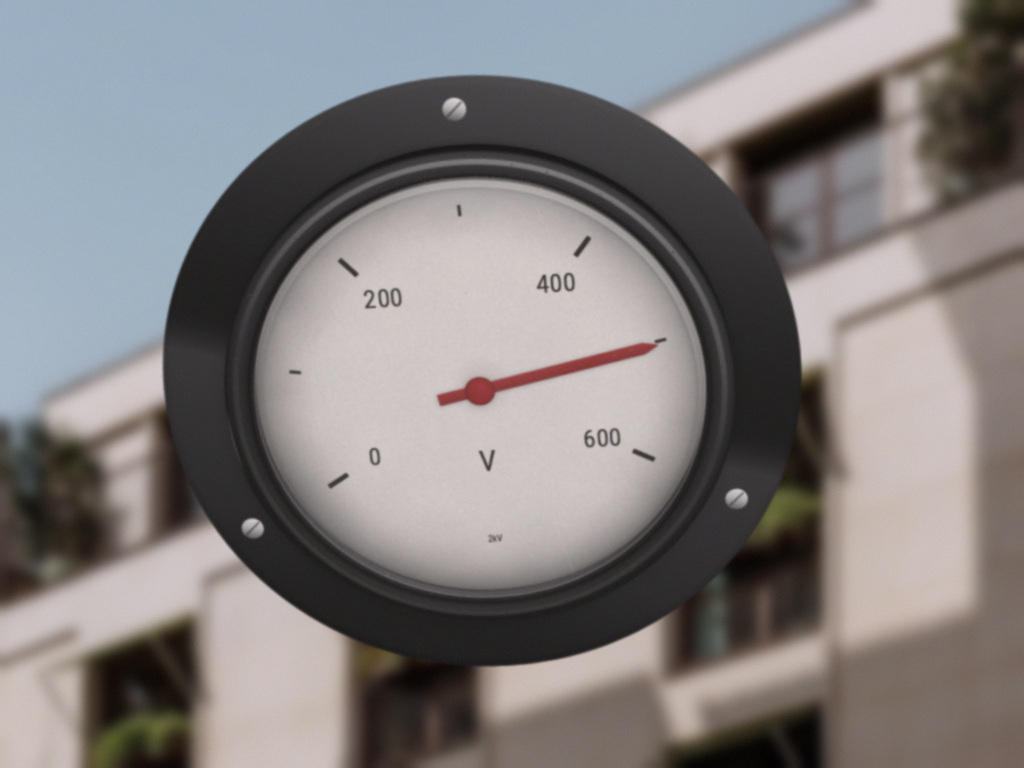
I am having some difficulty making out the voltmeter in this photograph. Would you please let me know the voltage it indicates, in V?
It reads 500 V
